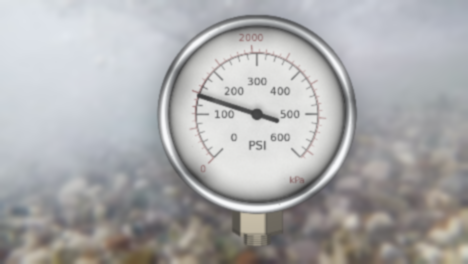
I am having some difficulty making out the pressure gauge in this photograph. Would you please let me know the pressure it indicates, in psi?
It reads 140 psi
